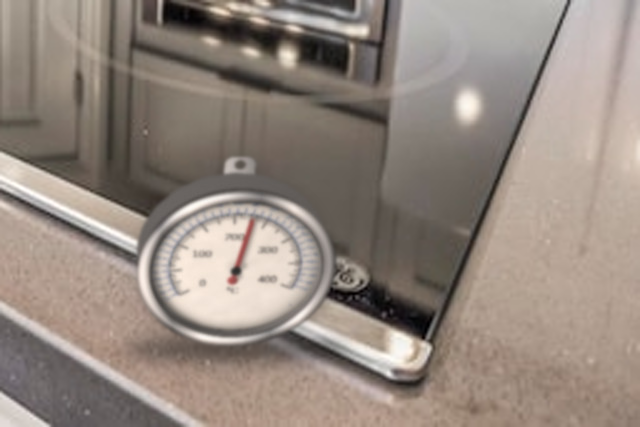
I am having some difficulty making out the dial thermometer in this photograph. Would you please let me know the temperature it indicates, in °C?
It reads 225 °C
